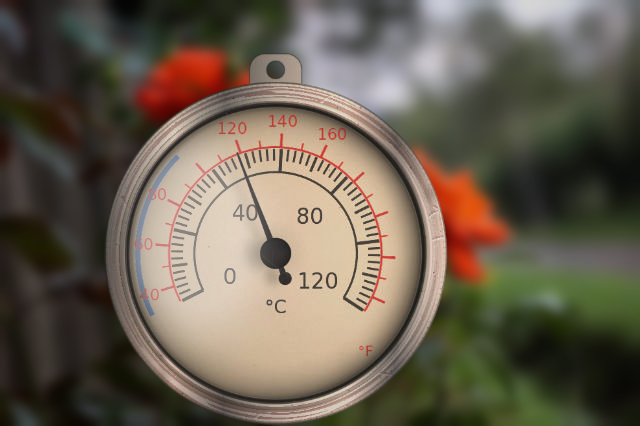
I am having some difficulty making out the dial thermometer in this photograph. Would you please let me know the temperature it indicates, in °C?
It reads 48 °C
